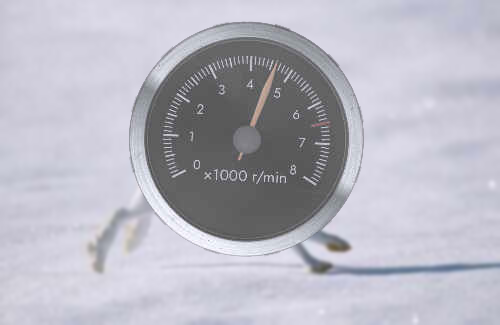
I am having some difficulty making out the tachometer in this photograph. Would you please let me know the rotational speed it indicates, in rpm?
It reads 4600 rpm
